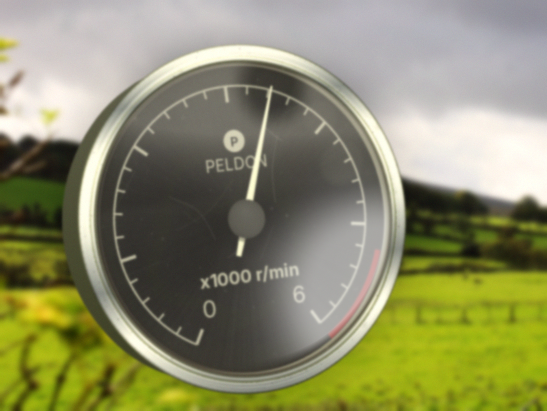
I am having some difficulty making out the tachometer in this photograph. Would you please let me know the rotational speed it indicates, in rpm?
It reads 3400 rpm
